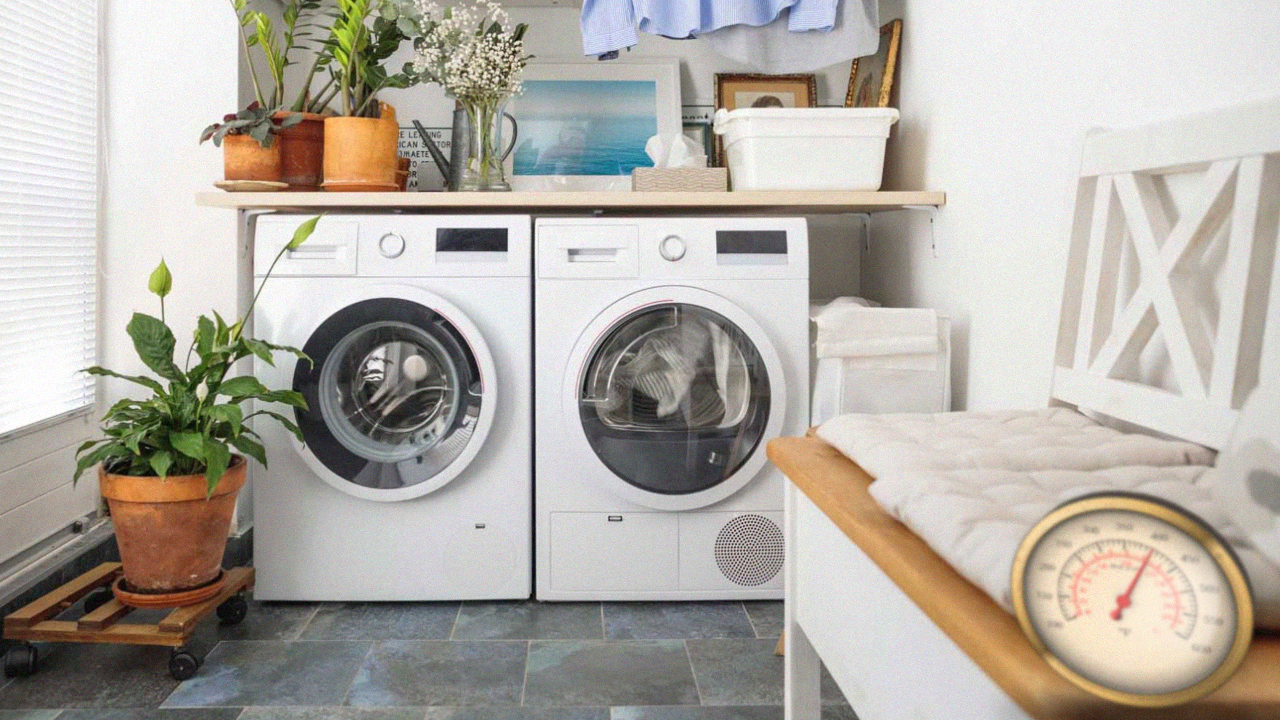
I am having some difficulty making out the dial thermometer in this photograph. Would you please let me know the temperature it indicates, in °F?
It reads 400 °F
